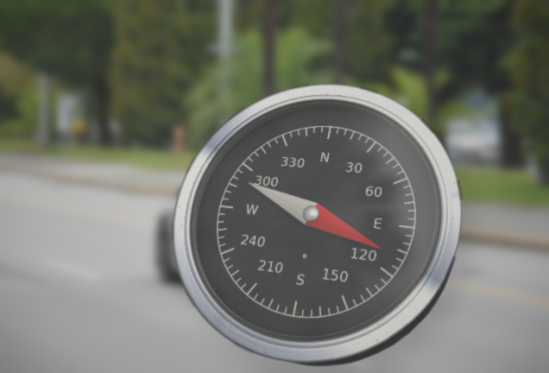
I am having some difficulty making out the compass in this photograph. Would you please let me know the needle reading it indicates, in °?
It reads 110 °
